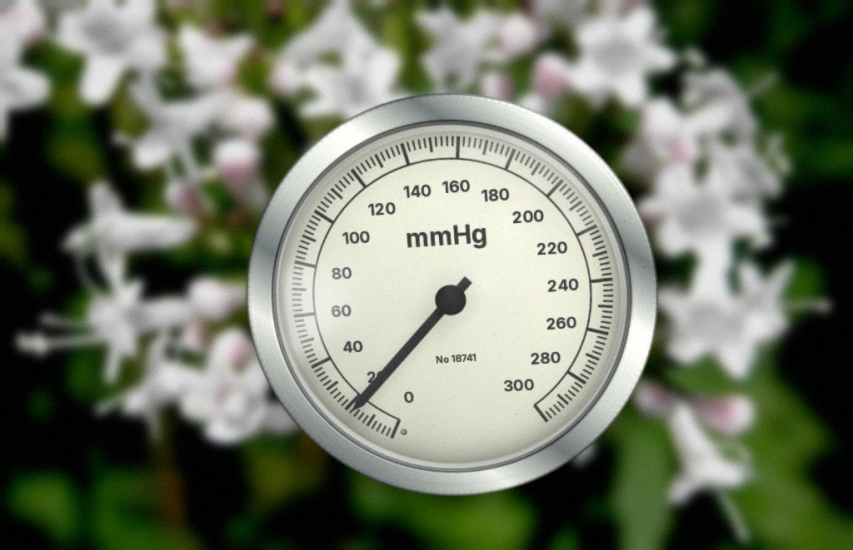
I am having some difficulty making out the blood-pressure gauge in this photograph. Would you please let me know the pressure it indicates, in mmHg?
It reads 18 mmHg
